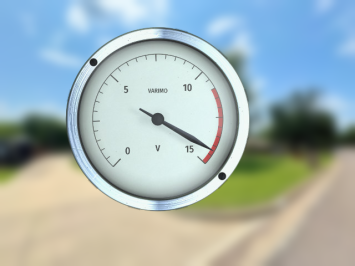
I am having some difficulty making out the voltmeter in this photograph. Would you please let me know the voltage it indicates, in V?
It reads 14.25 V
